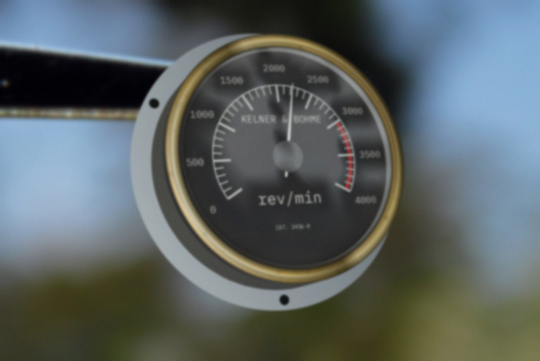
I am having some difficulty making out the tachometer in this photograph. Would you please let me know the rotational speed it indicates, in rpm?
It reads 2200 rpm
